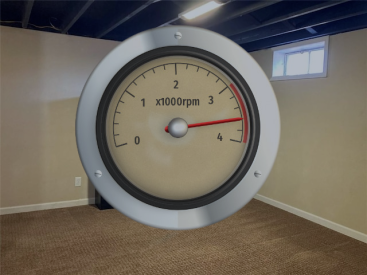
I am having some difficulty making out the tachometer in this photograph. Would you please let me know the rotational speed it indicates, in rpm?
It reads 3600 rpm
